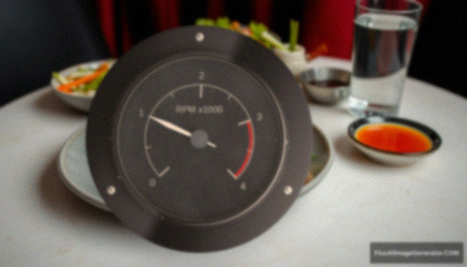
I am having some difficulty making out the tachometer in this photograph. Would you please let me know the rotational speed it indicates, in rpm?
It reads 1000 rpm
